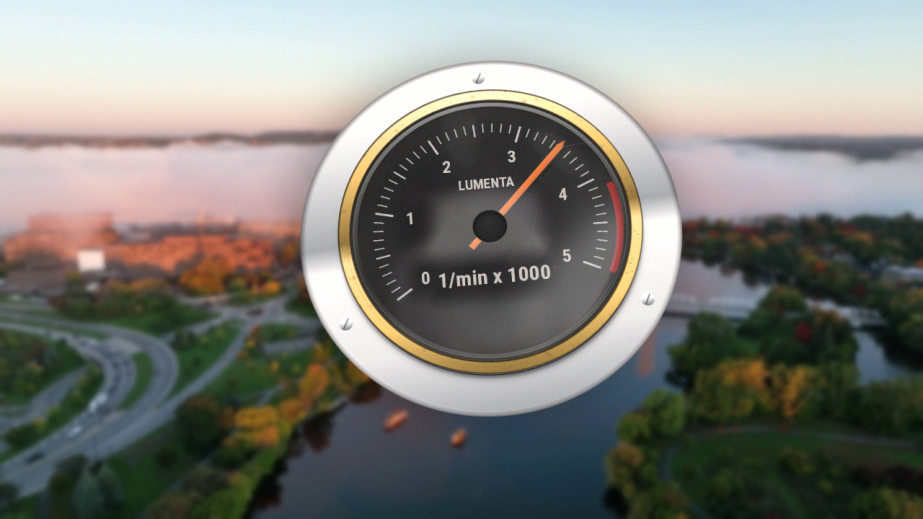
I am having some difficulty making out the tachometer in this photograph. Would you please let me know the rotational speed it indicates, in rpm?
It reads 3500 rpm
